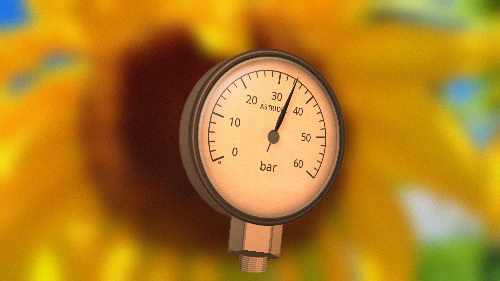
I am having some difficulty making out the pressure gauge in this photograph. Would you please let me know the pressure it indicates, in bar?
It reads 34 bar
